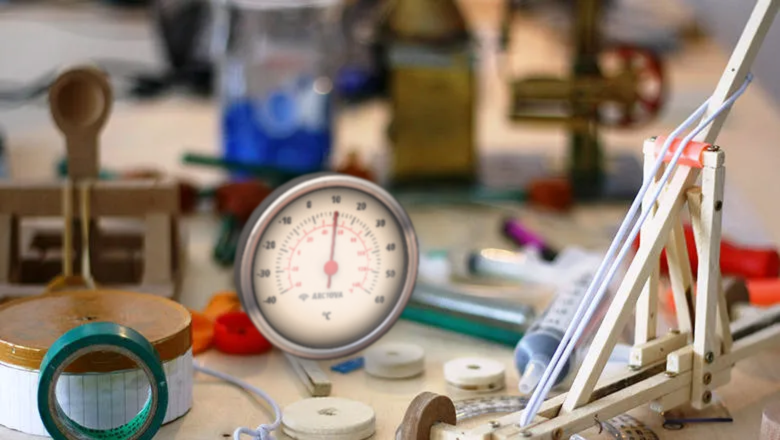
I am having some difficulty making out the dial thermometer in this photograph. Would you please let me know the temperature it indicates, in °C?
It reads 10 °C
